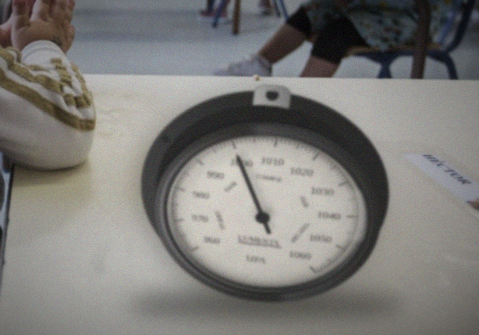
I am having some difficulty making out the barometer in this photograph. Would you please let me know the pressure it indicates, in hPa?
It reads 1000 hPa
